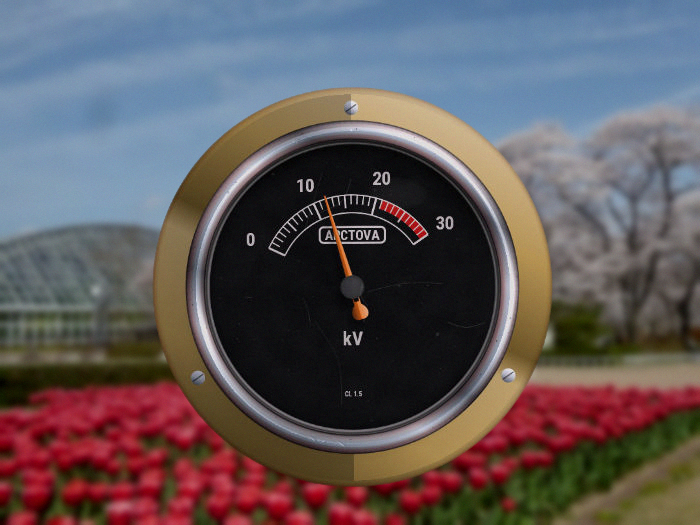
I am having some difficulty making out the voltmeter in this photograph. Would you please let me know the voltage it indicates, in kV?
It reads 12 kV
